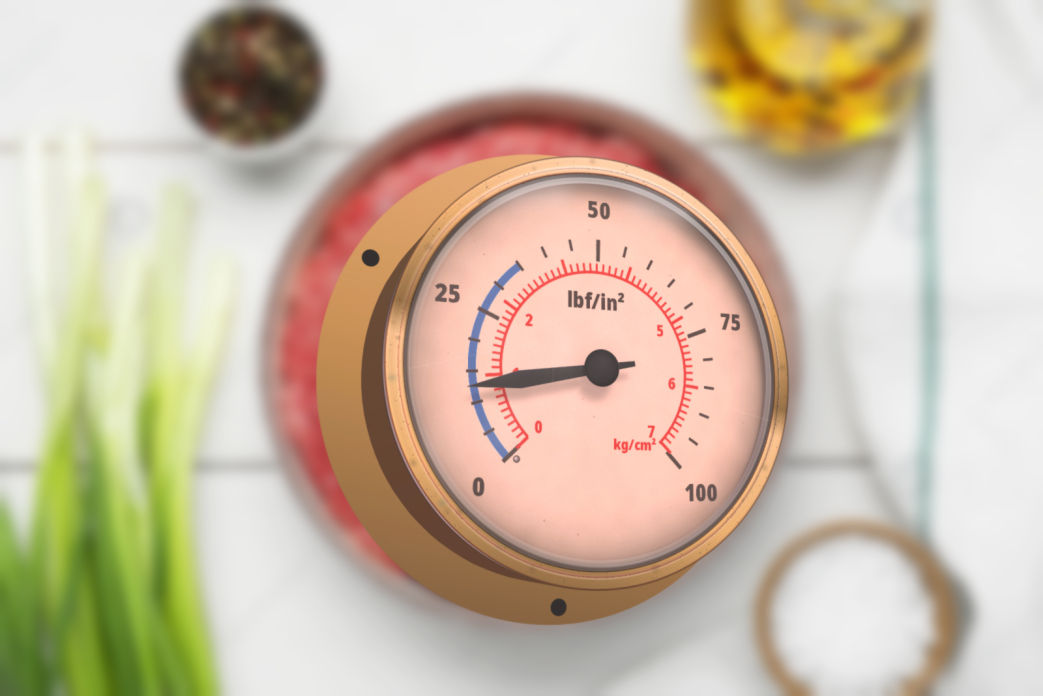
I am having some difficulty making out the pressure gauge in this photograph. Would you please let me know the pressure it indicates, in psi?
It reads 12.5 psi
